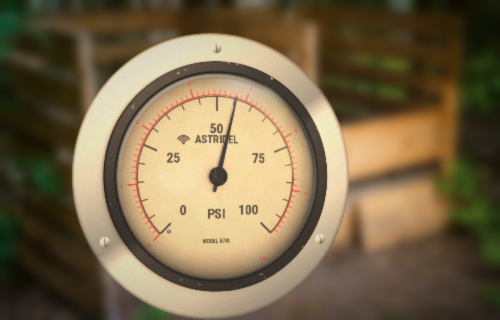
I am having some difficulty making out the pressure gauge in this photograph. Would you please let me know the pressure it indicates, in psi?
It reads 55 psi
